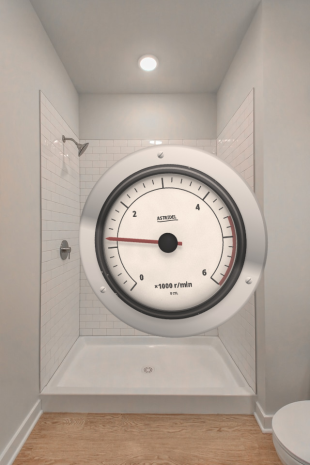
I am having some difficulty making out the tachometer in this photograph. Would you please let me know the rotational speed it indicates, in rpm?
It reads 1200 rpm
